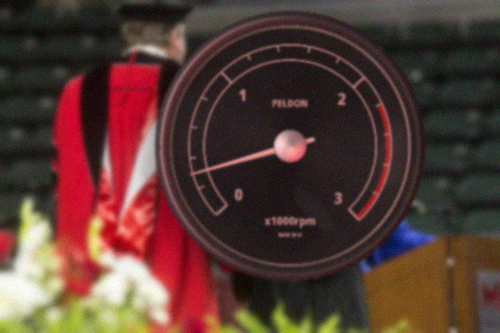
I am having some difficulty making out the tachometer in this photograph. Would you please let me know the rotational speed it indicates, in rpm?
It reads 300 rpm
